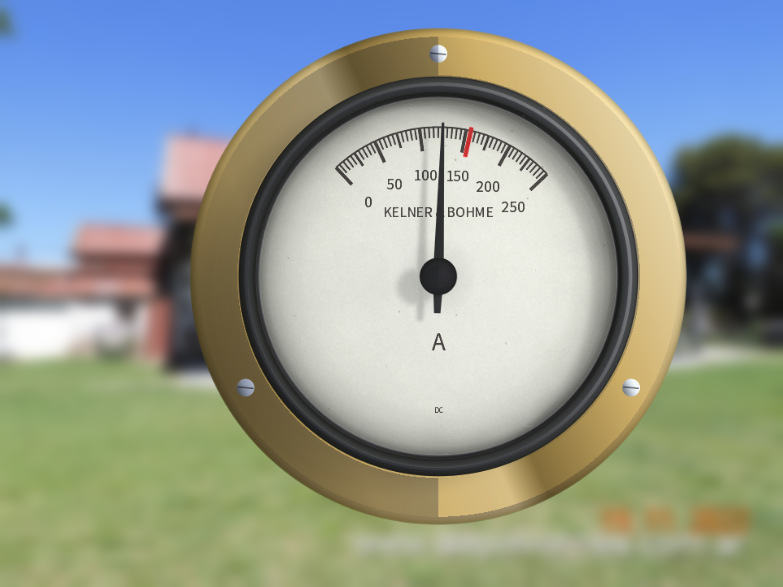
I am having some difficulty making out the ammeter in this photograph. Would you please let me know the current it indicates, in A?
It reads 125 A
